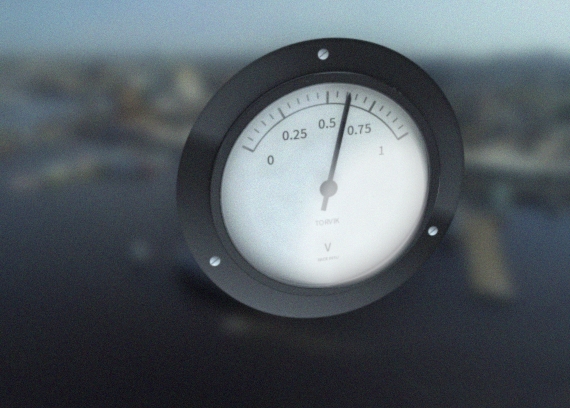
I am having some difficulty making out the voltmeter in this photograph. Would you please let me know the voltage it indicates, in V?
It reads 0.6 V
